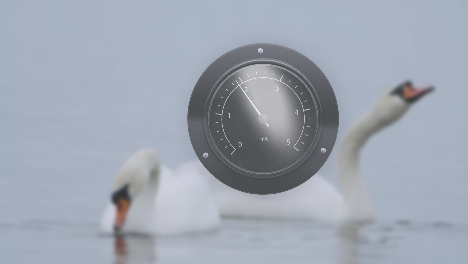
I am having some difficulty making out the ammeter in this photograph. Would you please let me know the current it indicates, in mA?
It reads 1.9 mA
